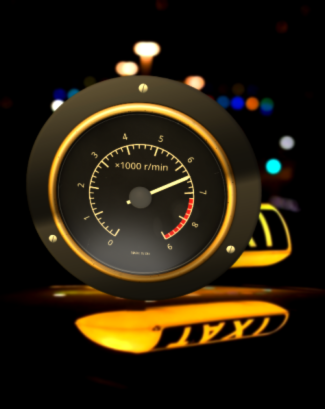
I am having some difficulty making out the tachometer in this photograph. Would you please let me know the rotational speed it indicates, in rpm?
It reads 6400 rpm
